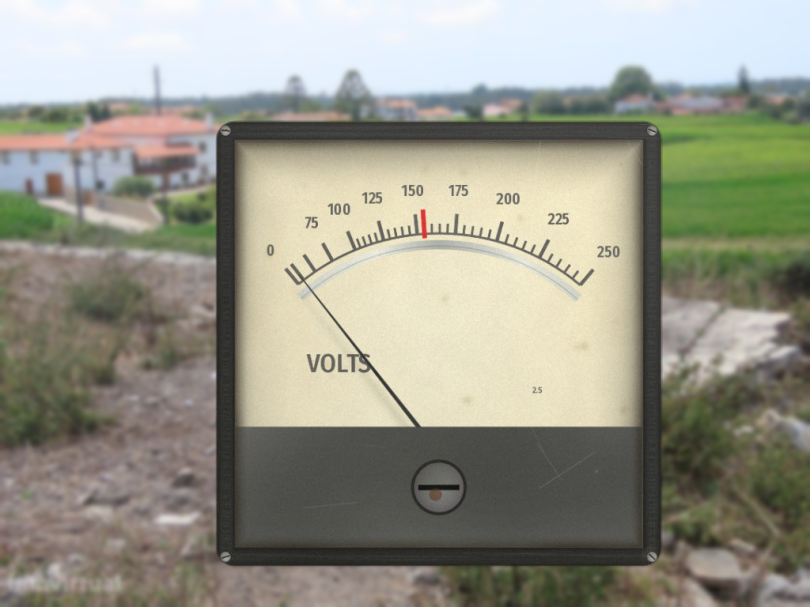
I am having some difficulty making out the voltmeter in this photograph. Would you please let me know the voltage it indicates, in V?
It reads 25 V
